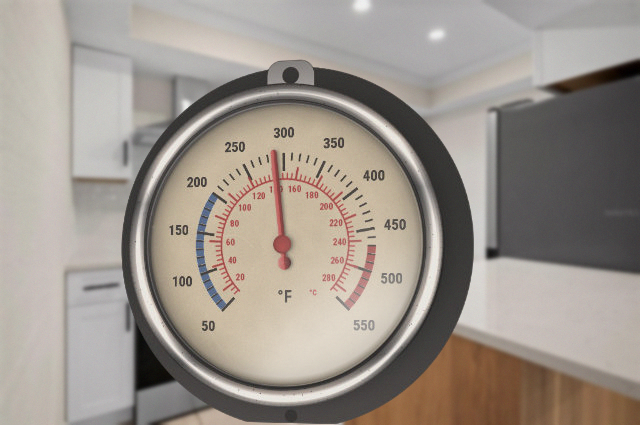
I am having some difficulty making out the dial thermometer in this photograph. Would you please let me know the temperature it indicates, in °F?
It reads 290 °F
